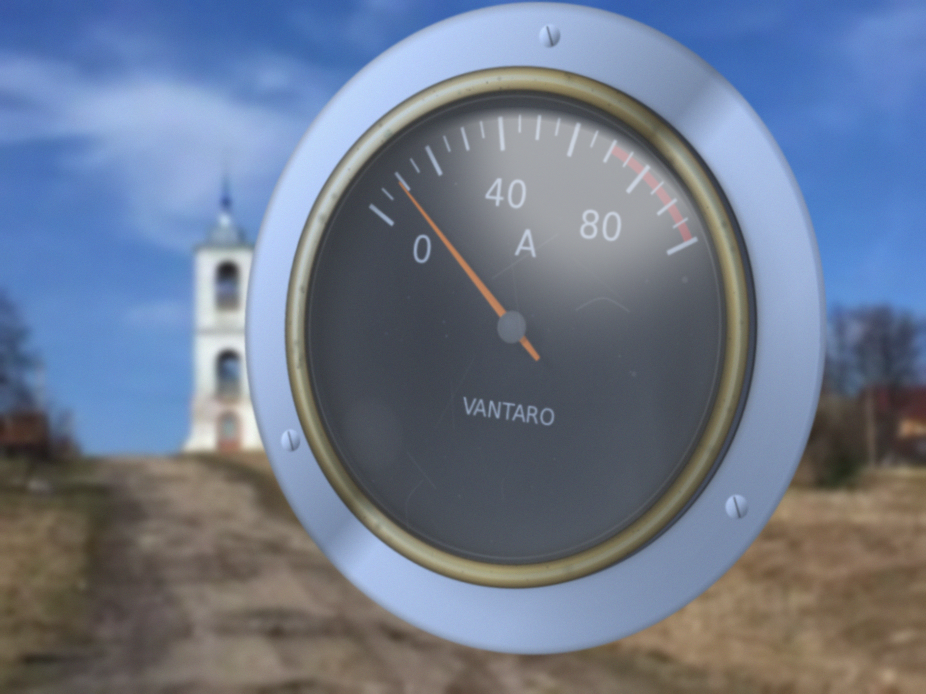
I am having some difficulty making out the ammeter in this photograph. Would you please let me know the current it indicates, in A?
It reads 10 A
